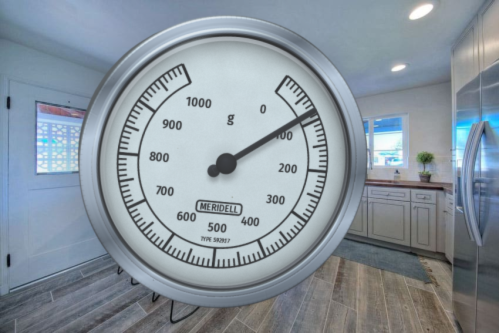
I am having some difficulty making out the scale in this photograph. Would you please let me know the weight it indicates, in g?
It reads 80 g
